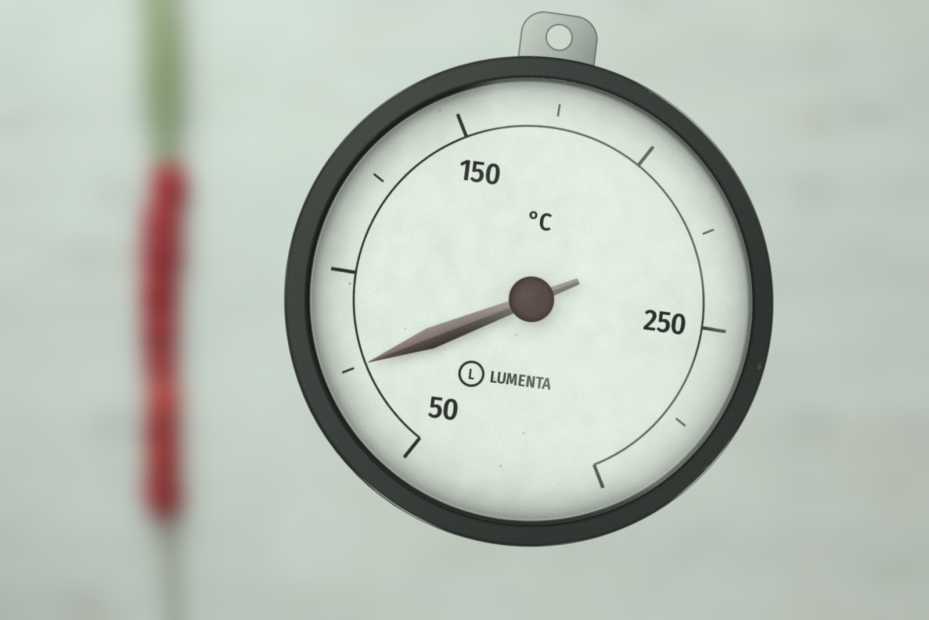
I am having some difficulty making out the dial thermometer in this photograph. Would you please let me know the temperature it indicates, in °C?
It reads 75 °C
